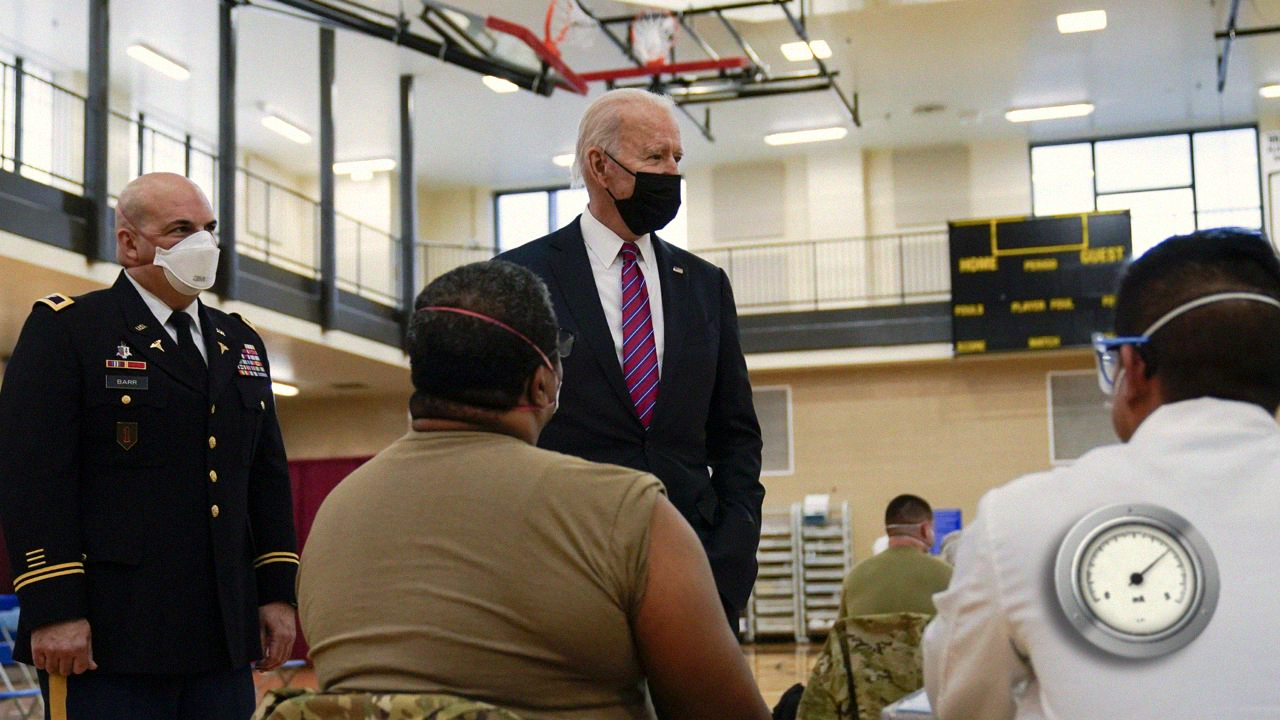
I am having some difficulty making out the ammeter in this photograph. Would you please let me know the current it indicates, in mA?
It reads 3.5 mA
